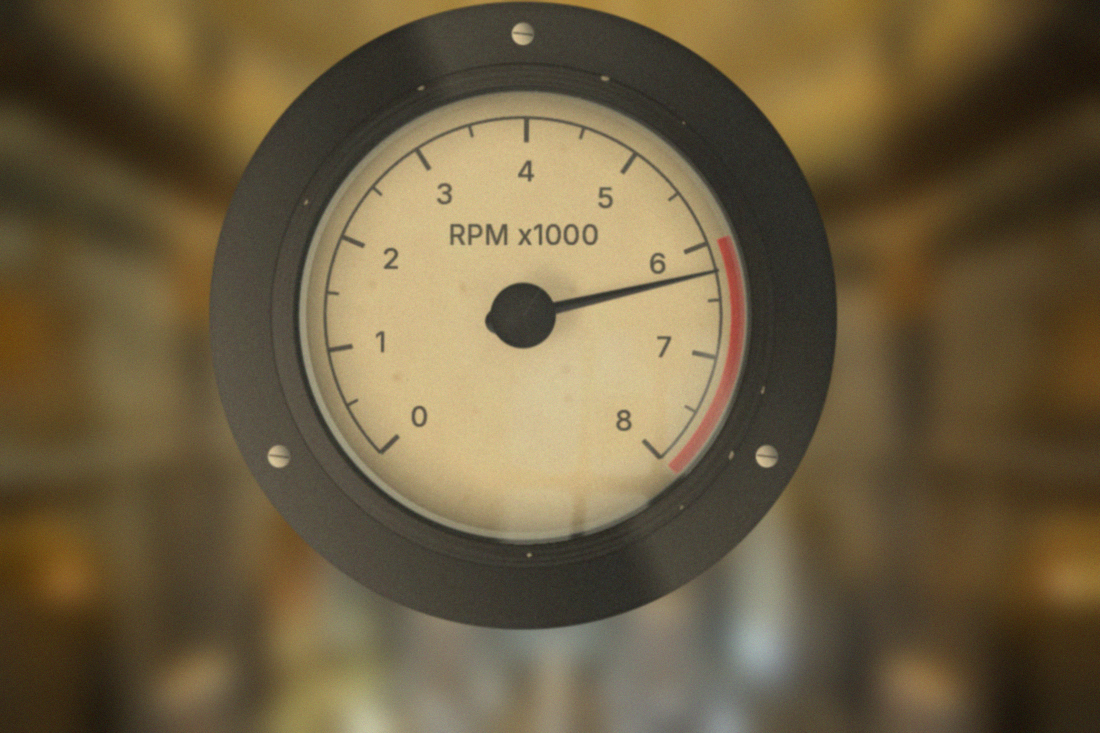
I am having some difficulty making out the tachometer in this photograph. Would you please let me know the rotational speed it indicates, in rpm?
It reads 6250 rpm
